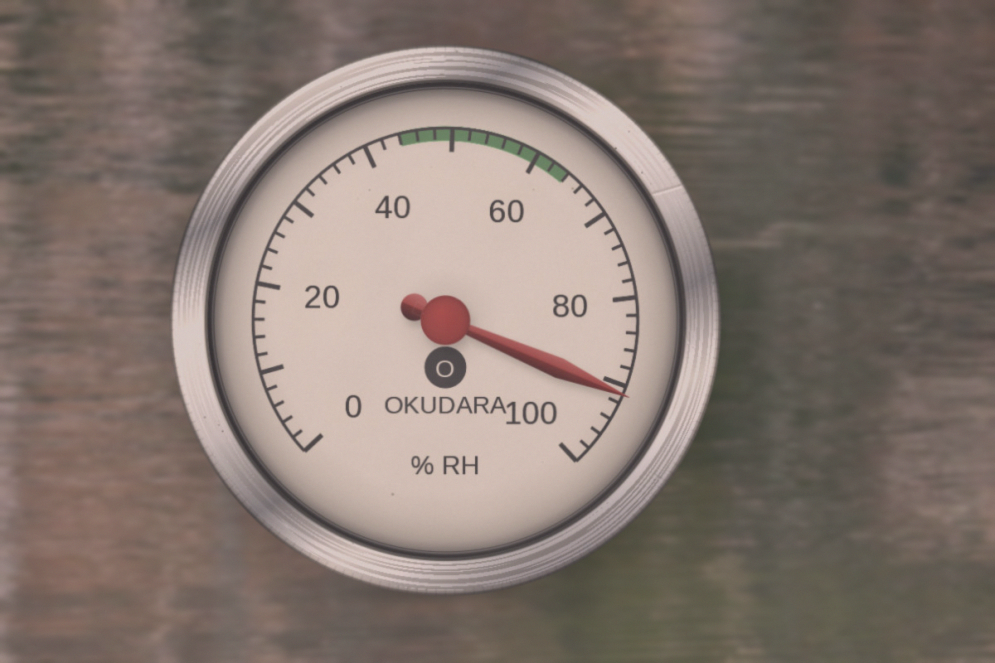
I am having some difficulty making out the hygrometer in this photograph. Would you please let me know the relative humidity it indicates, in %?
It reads 91 %
